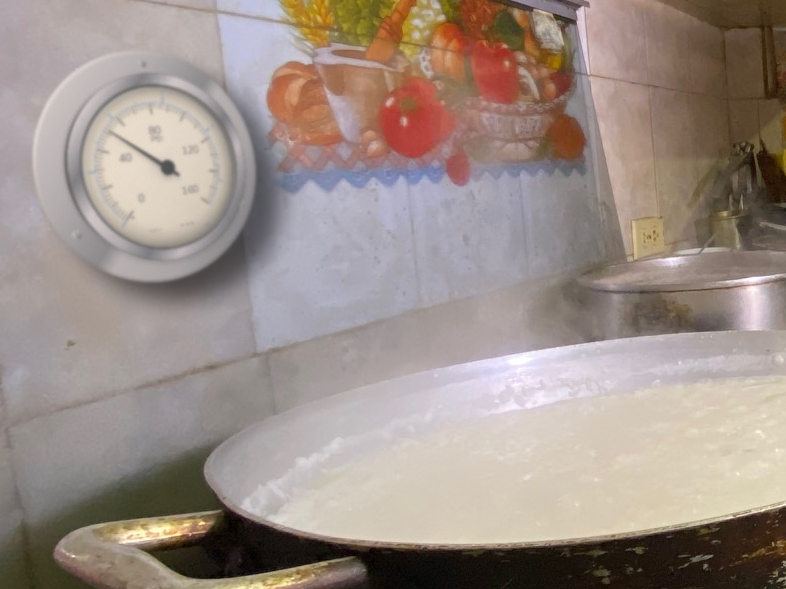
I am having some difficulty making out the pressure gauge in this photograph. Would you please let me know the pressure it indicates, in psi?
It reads 50 psi
